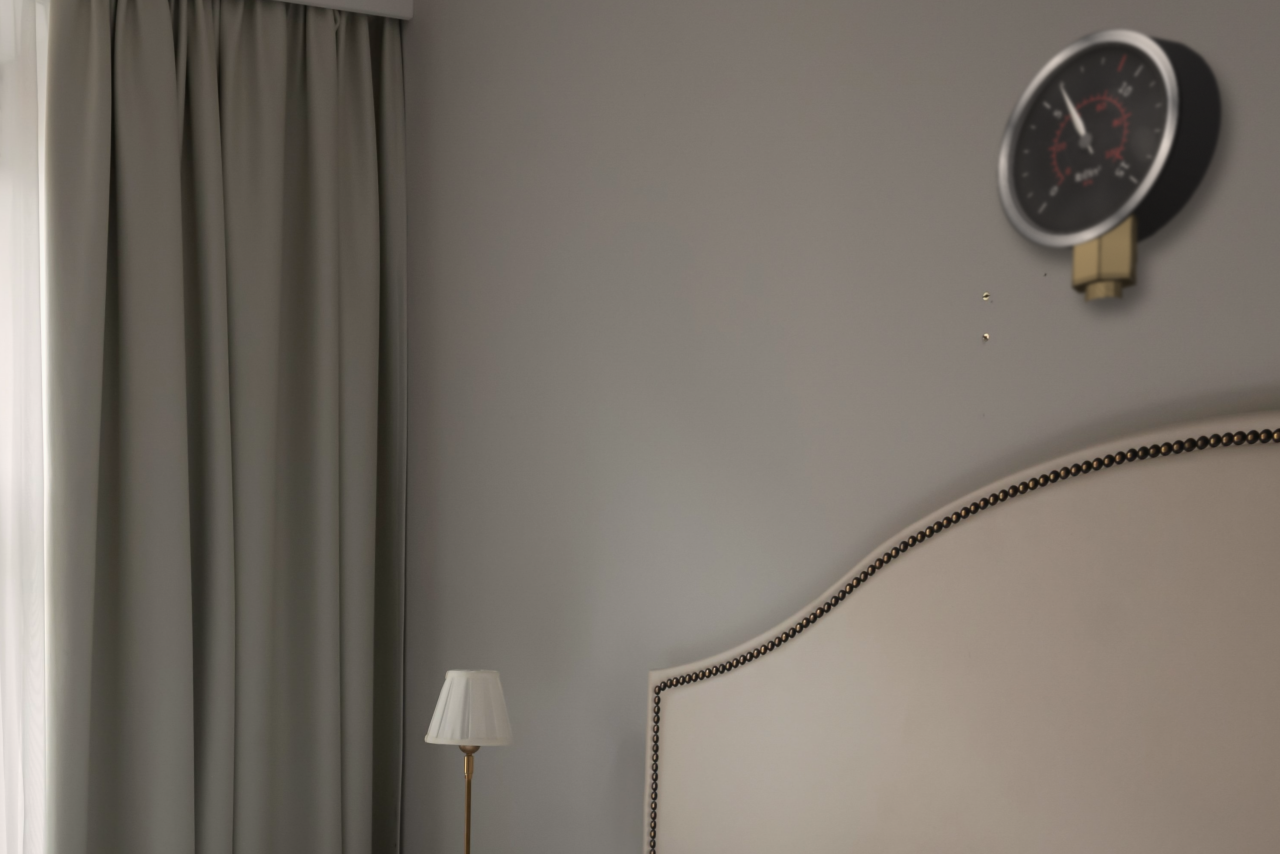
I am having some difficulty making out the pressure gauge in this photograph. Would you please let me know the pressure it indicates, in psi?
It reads 6 psi
